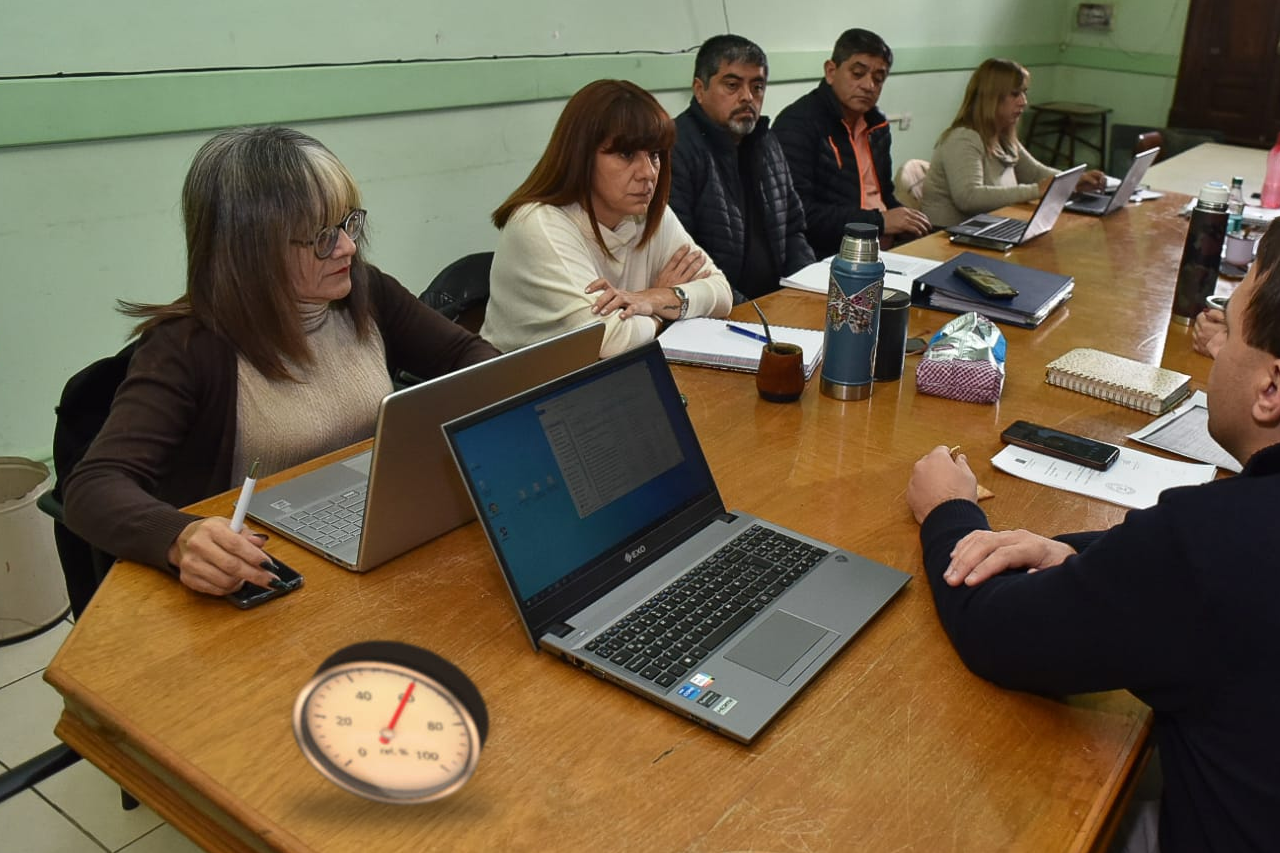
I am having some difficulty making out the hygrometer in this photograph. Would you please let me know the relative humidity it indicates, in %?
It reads 60 %
